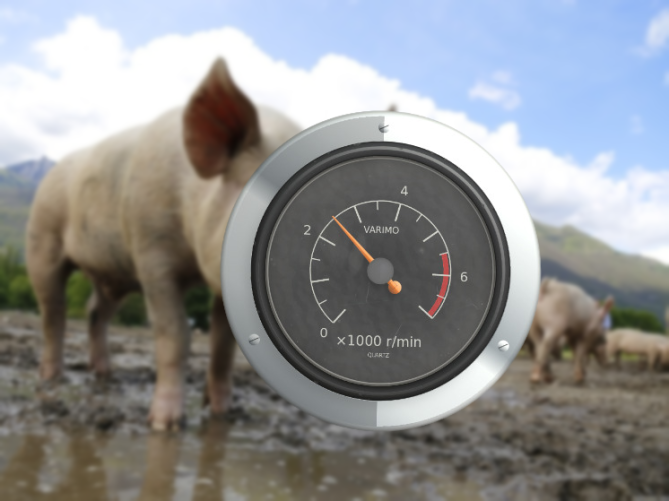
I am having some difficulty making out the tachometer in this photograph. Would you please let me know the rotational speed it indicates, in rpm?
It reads 2500 rpm
